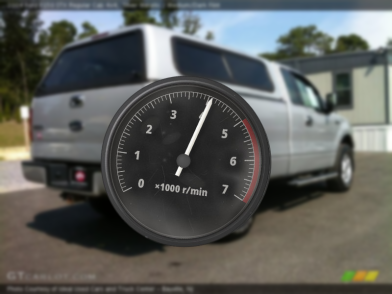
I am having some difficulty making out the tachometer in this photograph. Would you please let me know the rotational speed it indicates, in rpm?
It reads 4100 rpm
